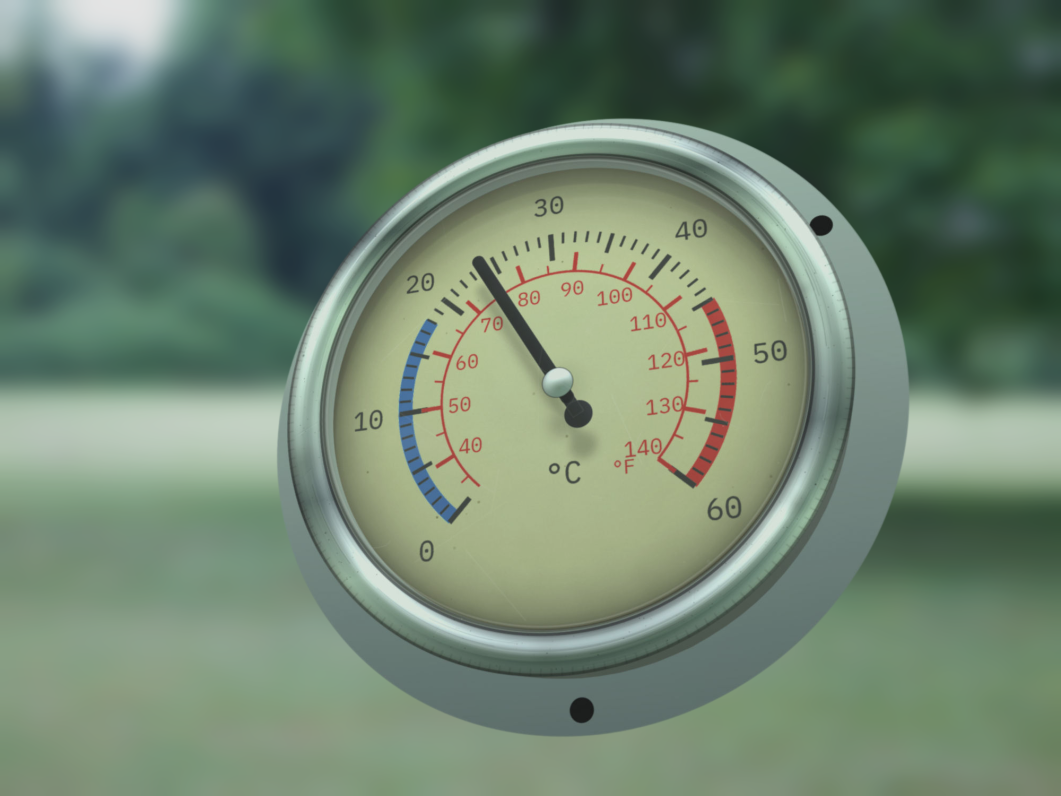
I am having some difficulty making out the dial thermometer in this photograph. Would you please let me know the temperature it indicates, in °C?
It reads 24 °C
